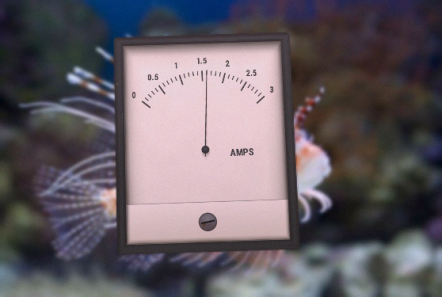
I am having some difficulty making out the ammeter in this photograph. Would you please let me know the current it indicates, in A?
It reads 1.6 A
